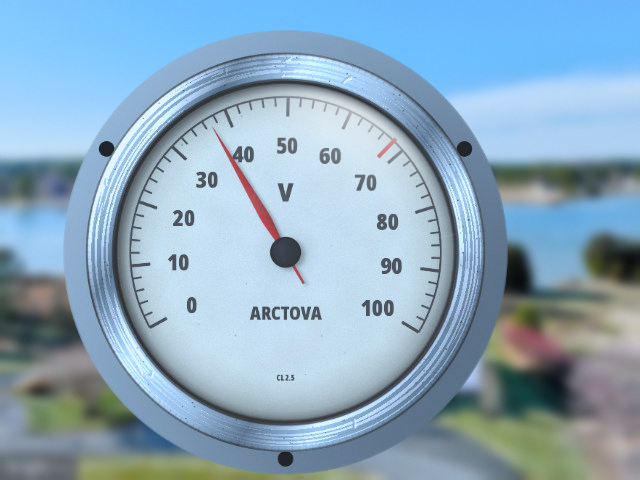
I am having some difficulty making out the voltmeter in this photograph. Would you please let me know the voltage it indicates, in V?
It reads 37 V
